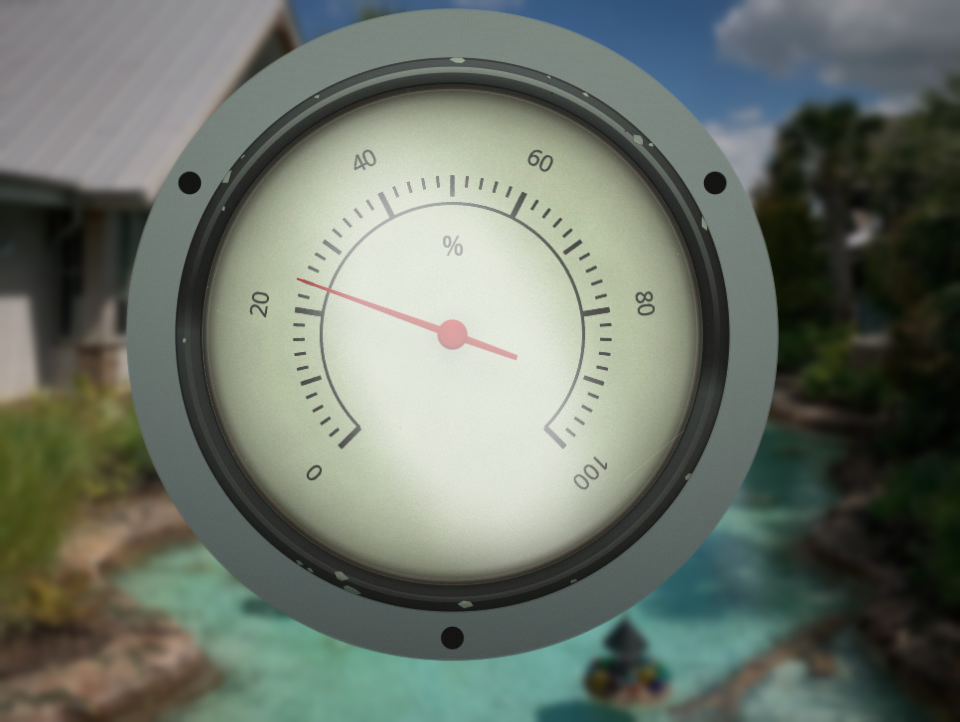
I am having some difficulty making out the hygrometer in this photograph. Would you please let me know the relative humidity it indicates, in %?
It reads 24 %
